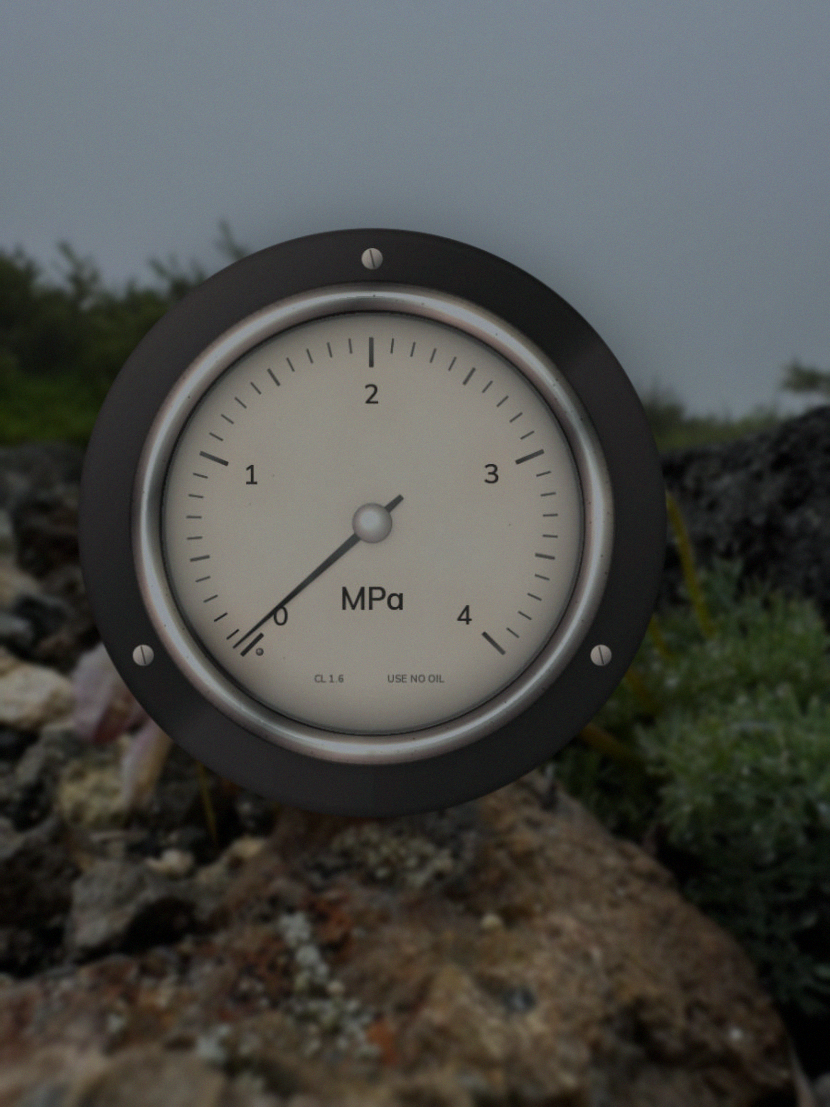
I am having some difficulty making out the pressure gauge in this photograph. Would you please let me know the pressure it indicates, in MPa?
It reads 0.05 MPa
